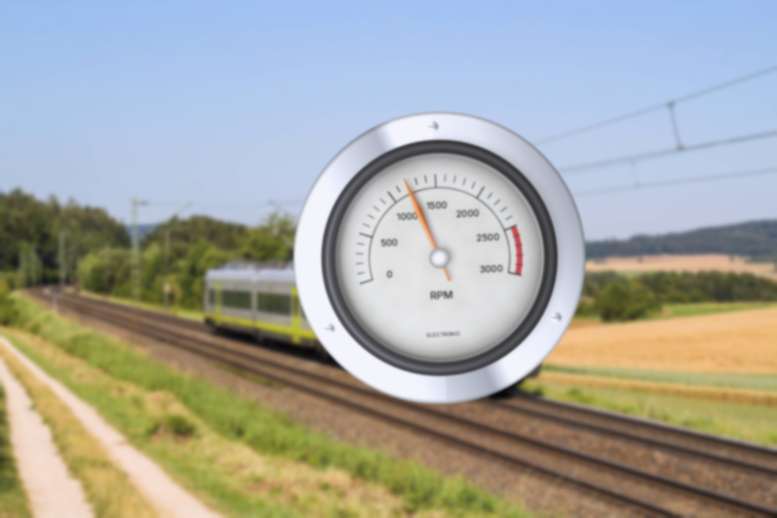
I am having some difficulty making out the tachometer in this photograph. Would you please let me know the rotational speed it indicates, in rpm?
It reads 1200 rpm
